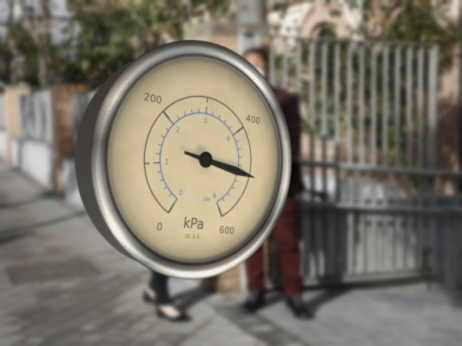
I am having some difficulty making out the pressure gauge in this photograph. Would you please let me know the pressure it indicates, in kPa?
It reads 500 kPa
